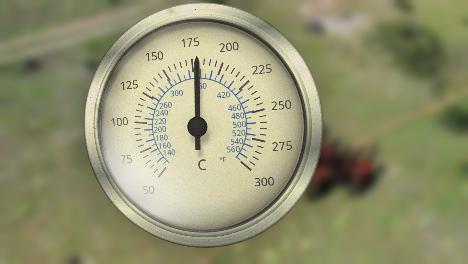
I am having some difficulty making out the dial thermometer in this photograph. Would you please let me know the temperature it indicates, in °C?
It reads 180 °C
